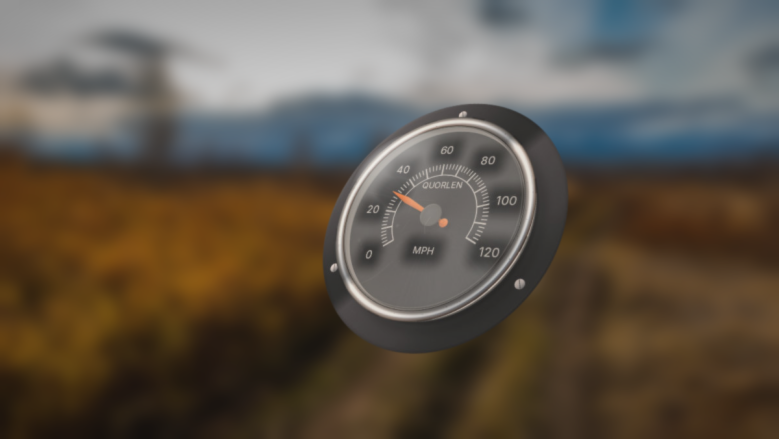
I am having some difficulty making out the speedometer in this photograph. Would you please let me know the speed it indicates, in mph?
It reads 30 mph
